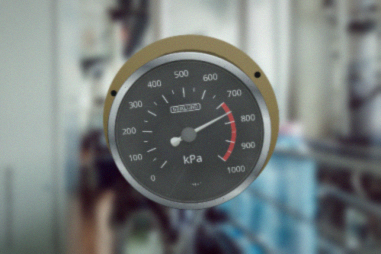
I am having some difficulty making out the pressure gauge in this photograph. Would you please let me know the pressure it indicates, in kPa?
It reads 750 kPa
